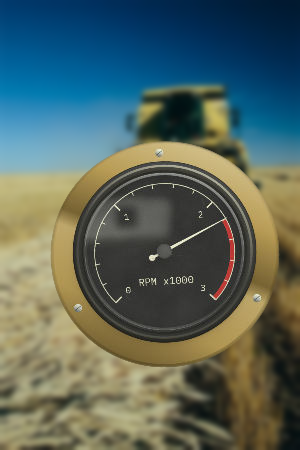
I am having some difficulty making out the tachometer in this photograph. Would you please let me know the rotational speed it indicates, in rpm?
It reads 2200 rpm
